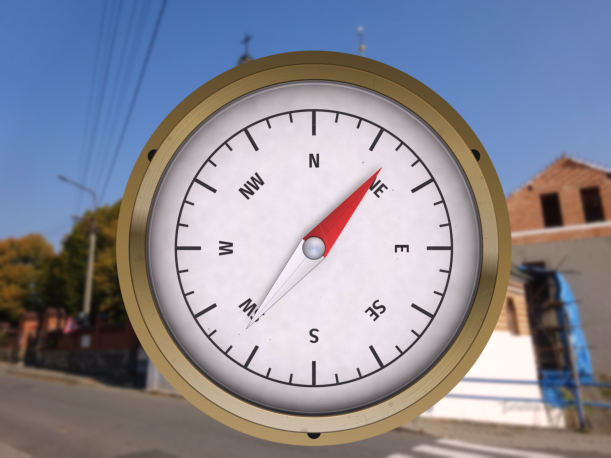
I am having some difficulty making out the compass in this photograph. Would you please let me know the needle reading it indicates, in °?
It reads 40 °
